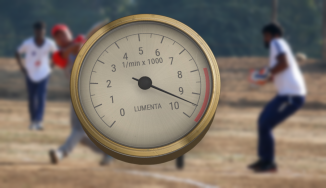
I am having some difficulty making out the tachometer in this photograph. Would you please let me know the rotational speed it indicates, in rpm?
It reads 9500 rpm
